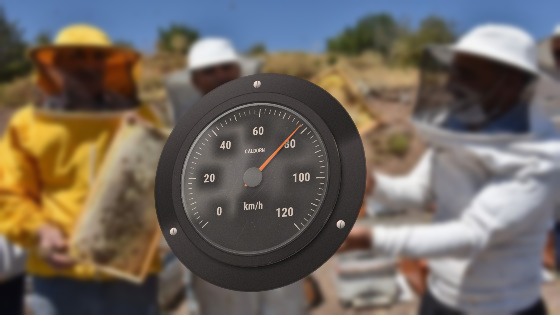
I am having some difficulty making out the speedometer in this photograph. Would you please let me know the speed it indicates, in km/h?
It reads 78 km/h
